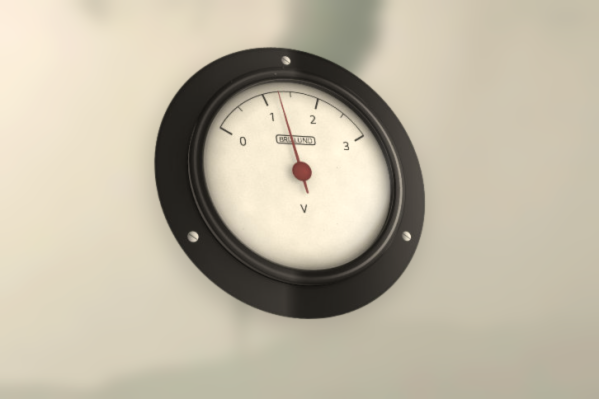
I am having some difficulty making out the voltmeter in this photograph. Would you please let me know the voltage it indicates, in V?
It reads 1.25 V
